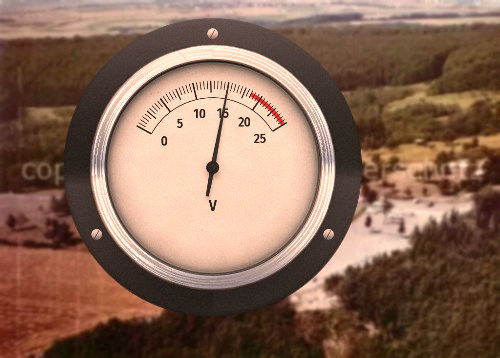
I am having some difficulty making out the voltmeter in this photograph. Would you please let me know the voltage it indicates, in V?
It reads 15 V
